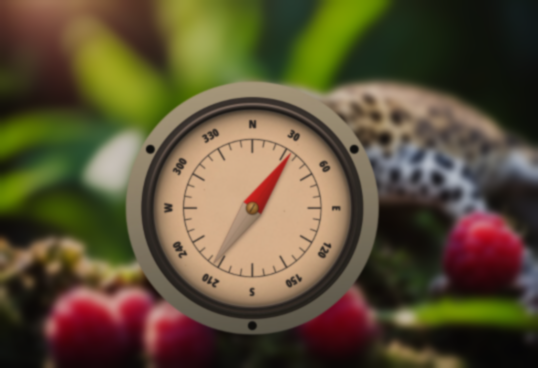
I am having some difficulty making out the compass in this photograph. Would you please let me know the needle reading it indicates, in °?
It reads 35 °
